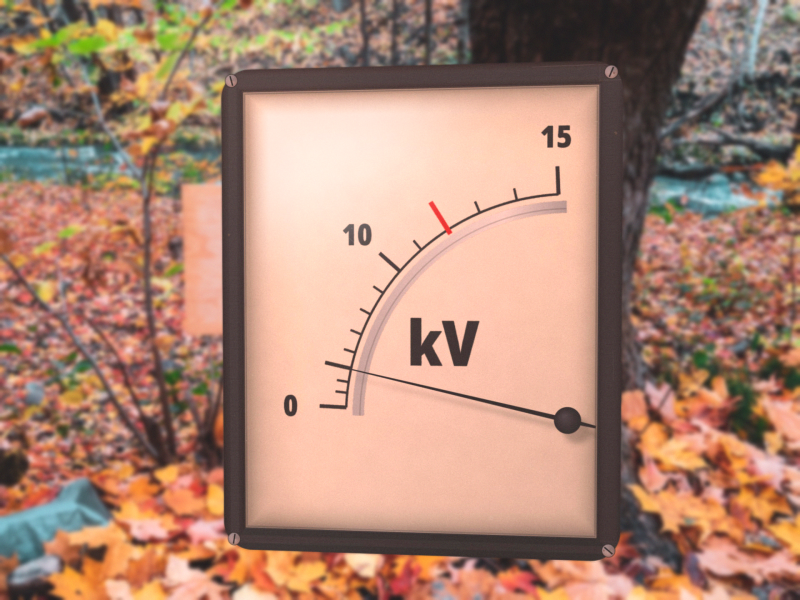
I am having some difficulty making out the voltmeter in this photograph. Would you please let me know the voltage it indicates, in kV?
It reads 5 kV
